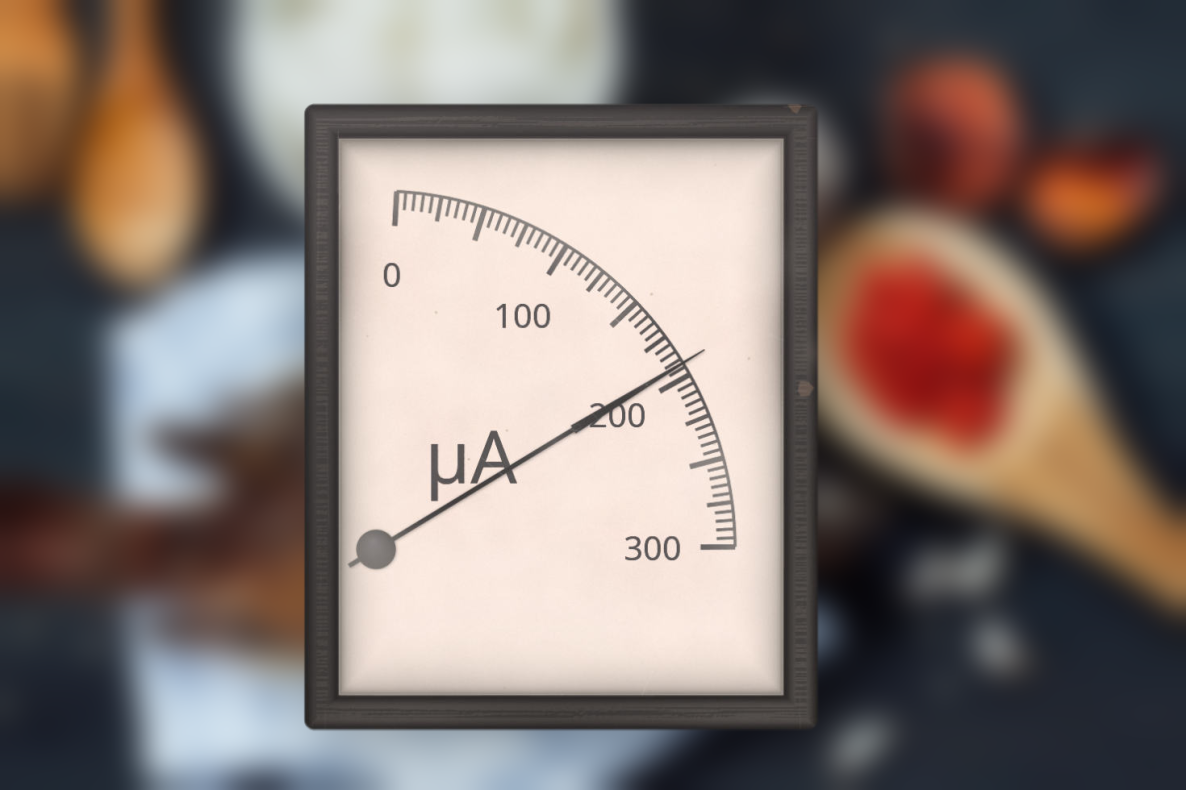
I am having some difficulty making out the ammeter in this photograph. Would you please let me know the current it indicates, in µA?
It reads 192.5 µA
